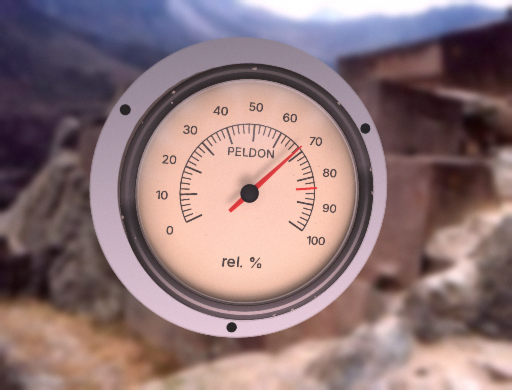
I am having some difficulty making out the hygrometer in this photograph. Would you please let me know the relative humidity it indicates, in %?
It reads 68 %
